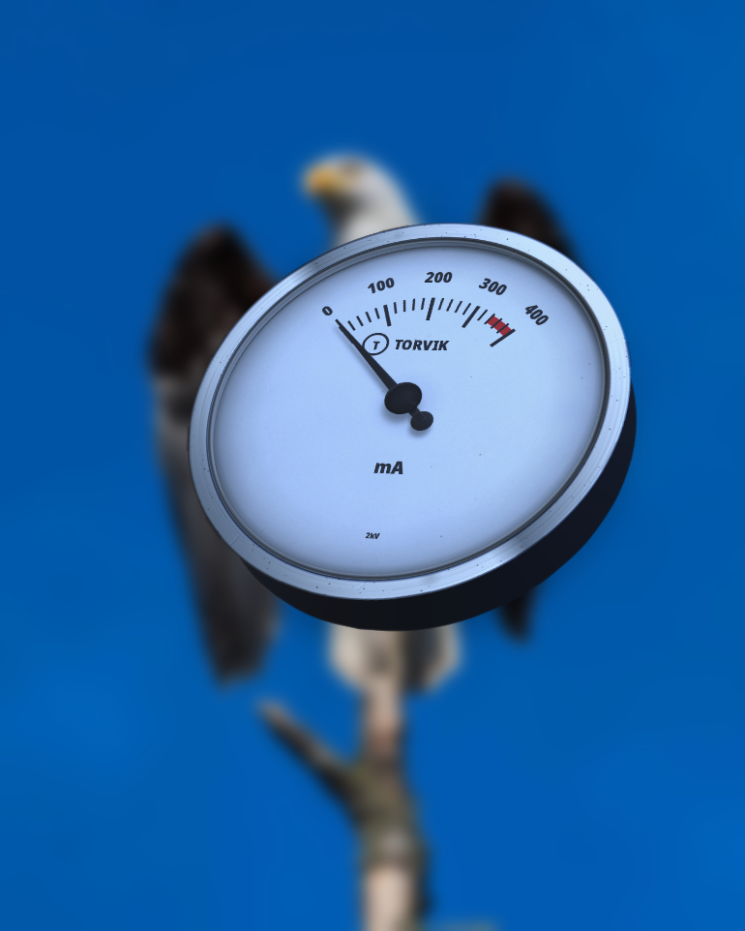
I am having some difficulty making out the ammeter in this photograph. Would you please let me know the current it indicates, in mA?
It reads 0 mA
